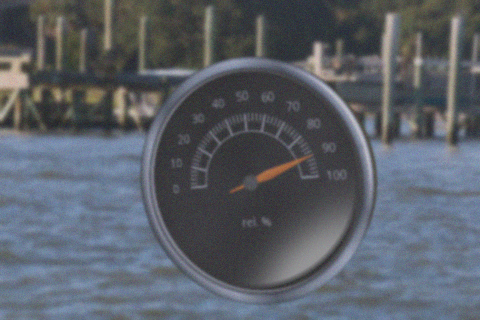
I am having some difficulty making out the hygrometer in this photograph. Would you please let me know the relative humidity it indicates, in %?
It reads 90 %
